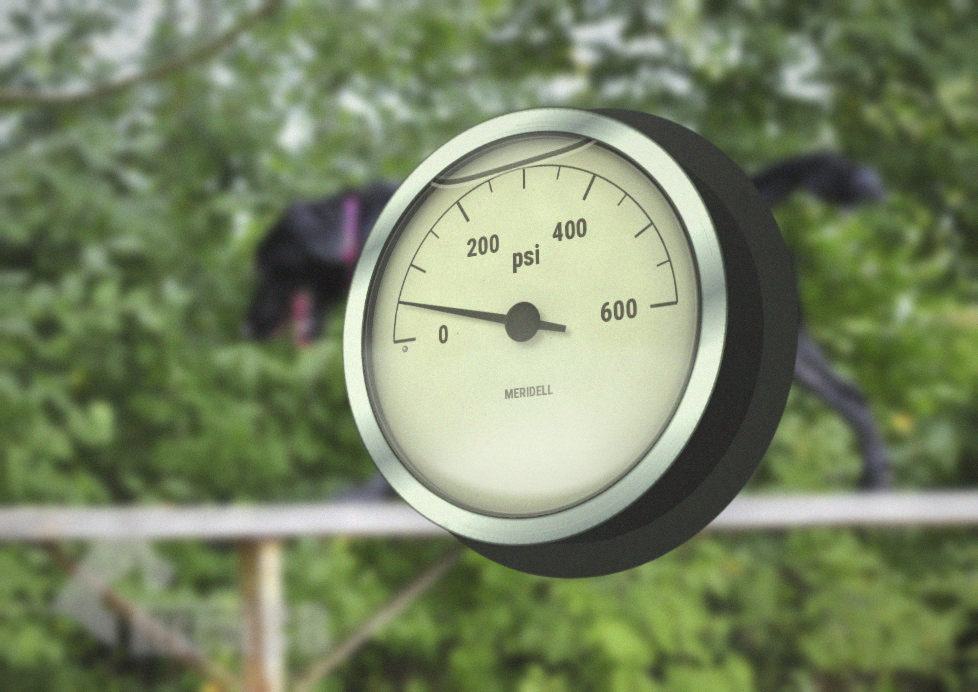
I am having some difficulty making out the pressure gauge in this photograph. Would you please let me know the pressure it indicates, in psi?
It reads 50 psi
